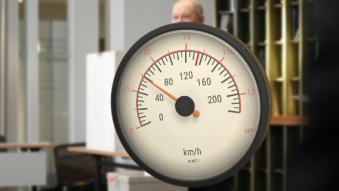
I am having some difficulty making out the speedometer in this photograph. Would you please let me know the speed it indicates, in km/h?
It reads 60 km/h
